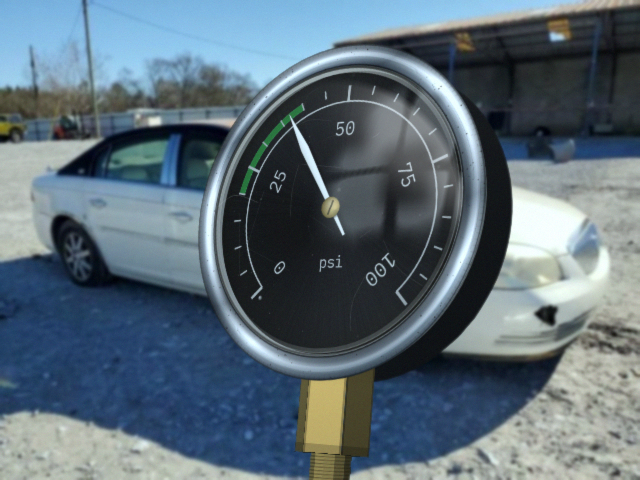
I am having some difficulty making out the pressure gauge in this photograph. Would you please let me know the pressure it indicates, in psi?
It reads 37.5 psi
